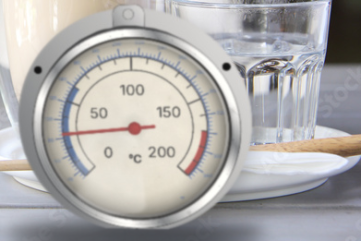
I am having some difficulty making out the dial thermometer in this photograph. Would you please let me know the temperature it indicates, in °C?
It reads 30 °C
